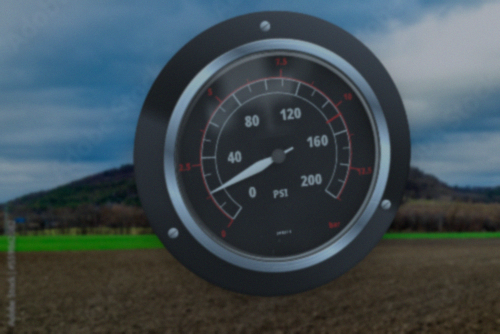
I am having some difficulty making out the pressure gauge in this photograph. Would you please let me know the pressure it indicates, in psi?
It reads 20 psi
